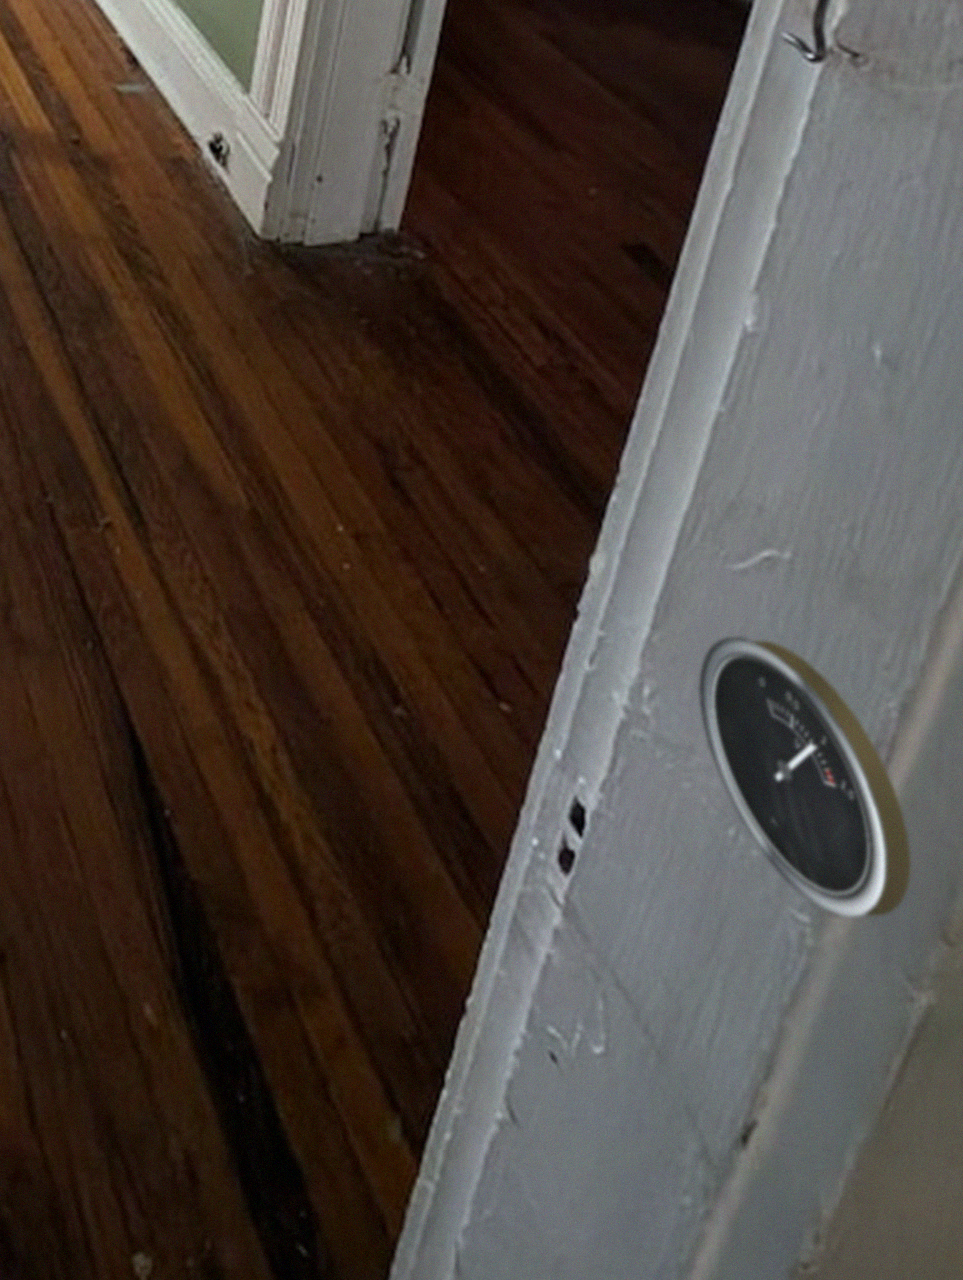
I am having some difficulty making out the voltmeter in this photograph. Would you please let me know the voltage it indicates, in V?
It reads 1 V
